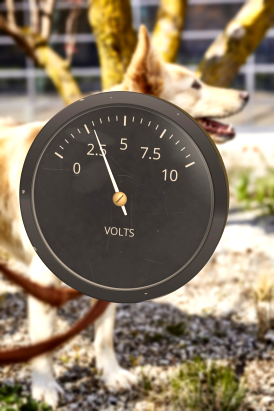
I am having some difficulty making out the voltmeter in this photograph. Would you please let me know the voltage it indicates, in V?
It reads 3 V
